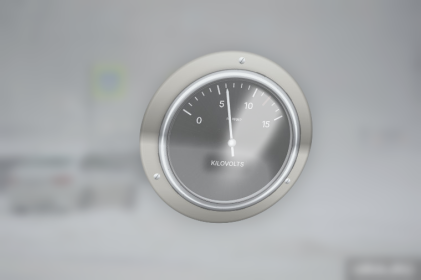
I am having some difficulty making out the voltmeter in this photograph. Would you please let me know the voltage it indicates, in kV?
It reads 6 kV
